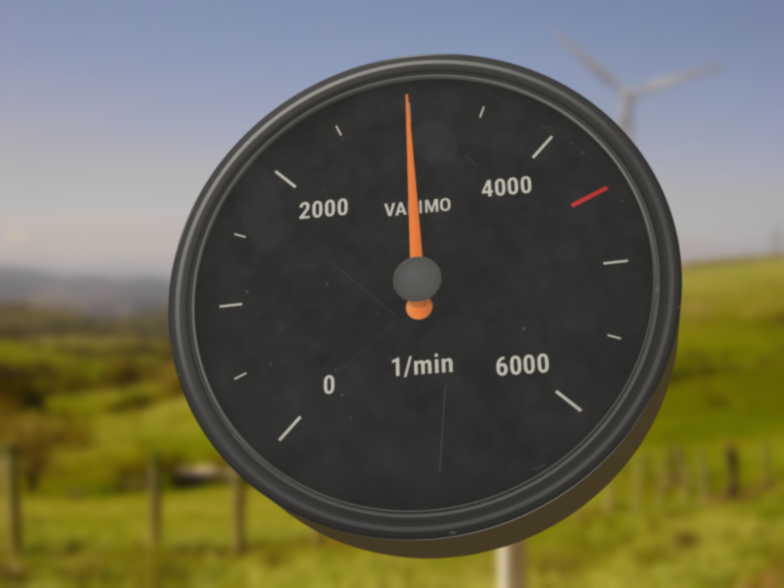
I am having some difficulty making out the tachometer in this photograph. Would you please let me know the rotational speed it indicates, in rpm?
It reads 3000 rpm
